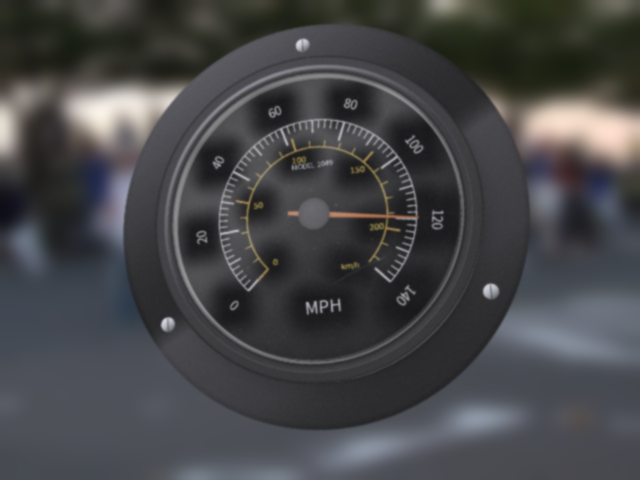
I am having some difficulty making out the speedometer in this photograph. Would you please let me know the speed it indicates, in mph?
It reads 120 mph
